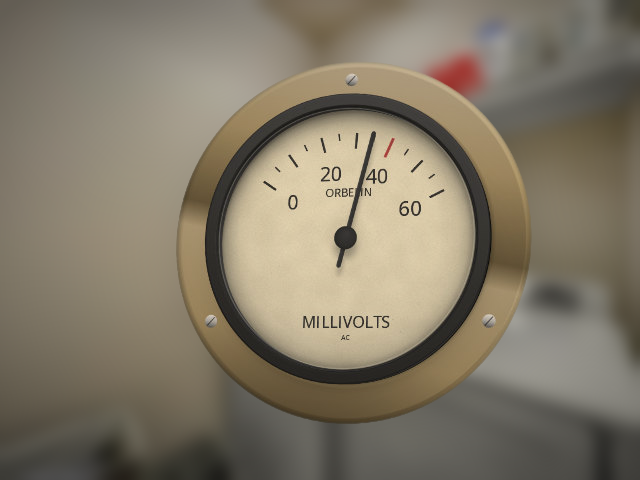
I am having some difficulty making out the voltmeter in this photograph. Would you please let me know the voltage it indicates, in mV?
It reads 35 mV
